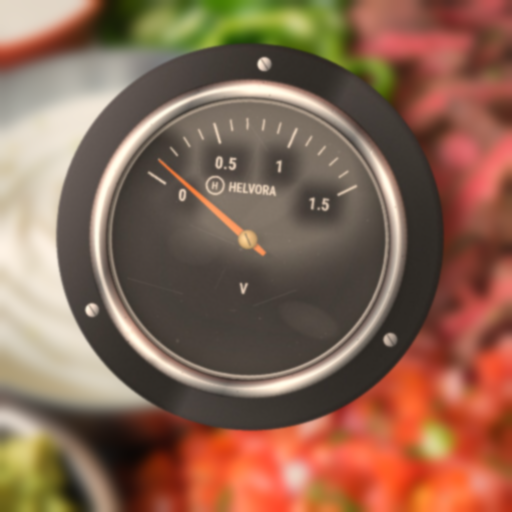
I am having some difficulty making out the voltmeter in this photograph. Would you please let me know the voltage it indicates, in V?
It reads 0.1 V
